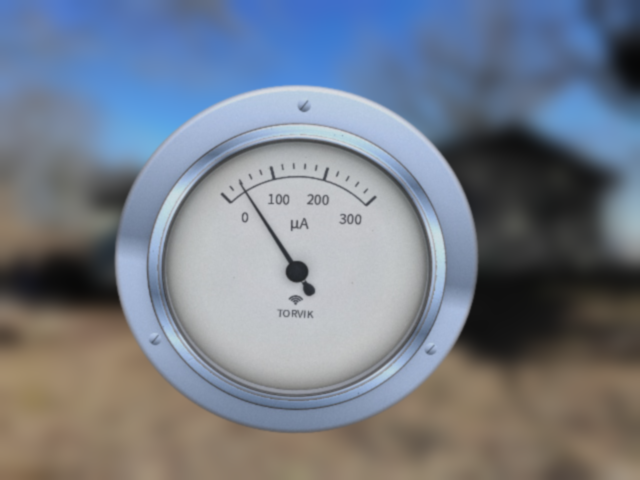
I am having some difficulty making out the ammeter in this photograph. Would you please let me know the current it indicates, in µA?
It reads 40 µA
